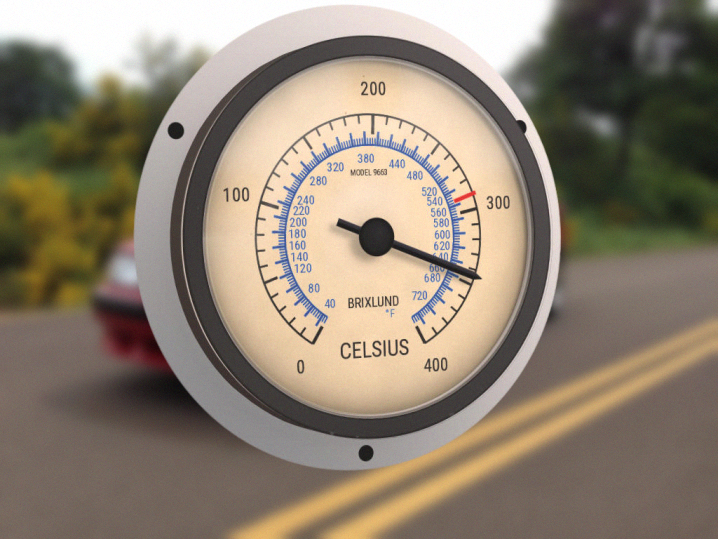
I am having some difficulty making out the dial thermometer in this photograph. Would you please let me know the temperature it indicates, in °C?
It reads 345 °C
